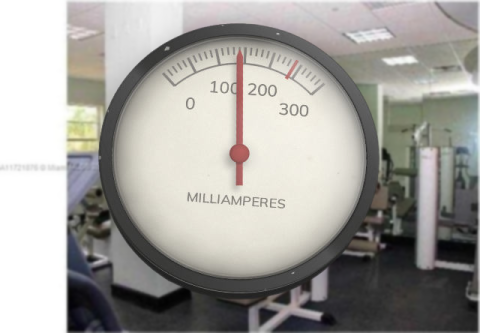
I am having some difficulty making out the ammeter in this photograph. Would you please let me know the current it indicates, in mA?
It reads 140 mA
